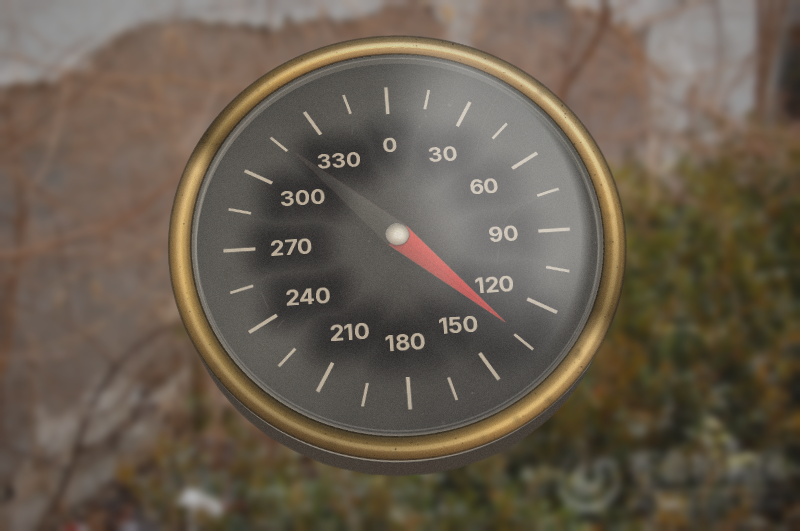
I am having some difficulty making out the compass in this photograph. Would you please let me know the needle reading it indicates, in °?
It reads 135 °
